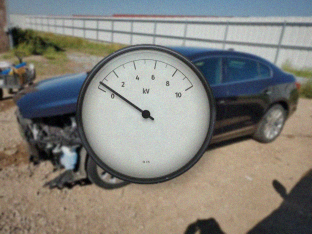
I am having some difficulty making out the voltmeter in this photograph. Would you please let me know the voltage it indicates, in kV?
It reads 0.5 kV
